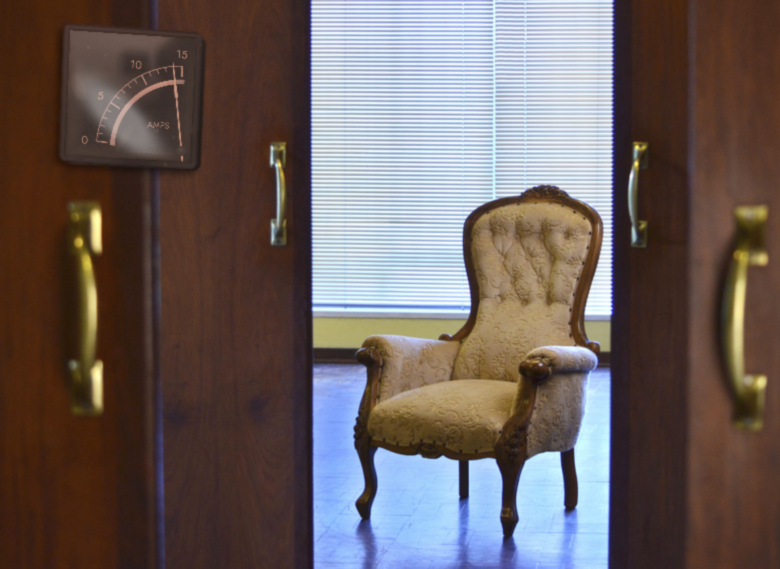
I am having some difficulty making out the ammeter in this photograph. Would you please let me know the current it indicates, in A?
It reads 14 A
